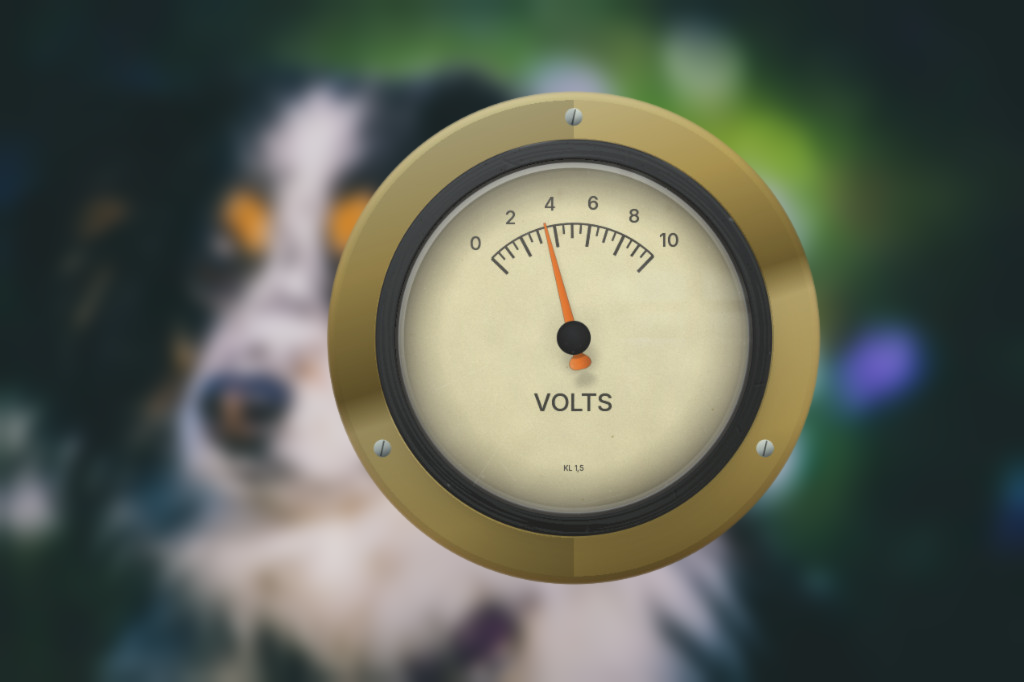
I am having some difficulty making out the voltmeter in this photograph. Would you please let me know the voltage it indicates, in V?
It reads 3.5 V
